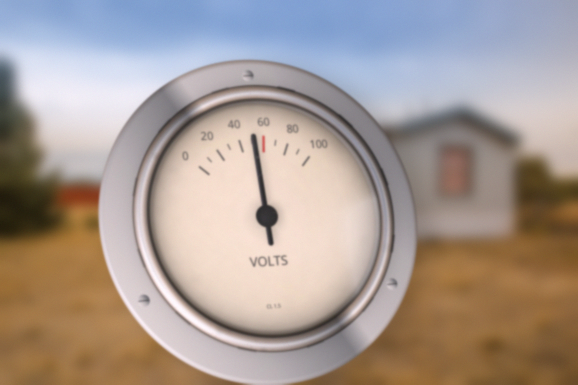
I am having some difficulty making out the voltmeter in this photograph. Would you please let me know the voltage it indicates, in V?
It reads 50 V
